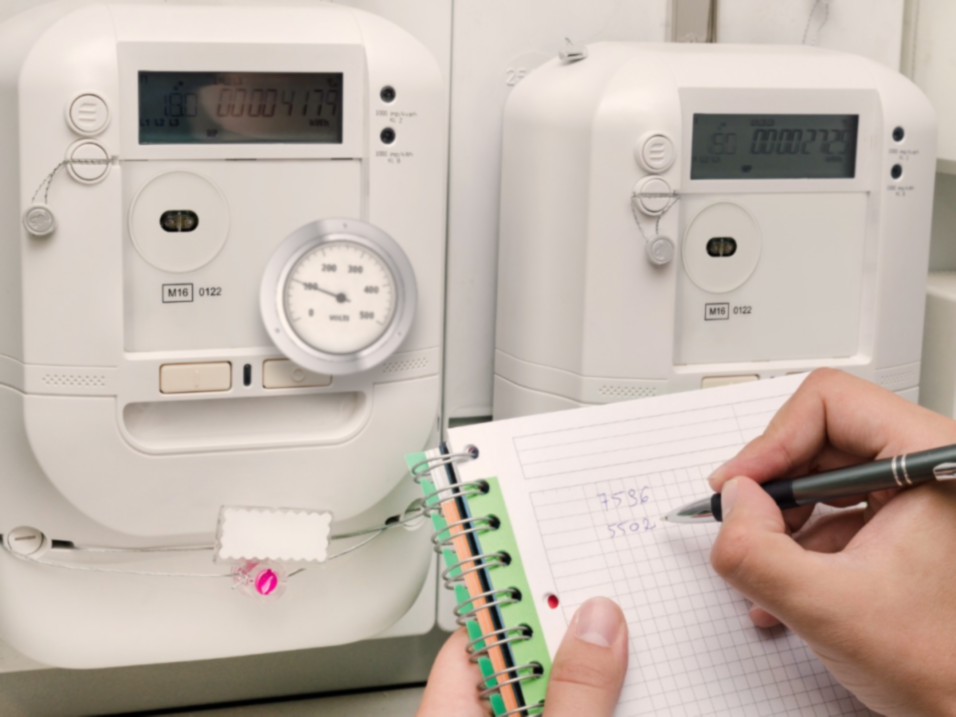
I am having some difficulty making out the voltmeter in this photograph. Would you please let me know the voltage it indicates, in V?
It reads 100 V
